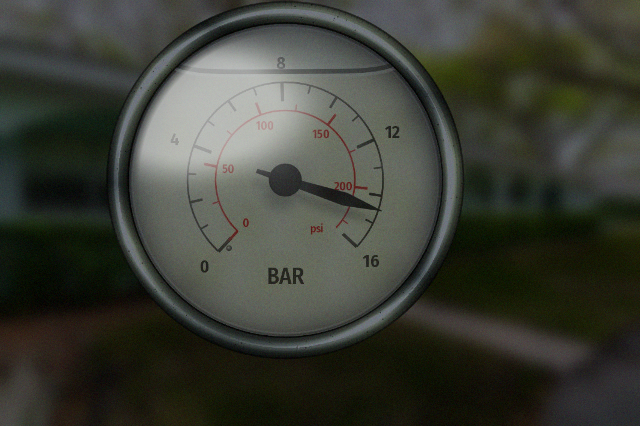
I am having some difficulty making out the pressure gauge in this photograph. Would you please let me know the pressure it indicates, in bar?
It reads 14.5 bar
